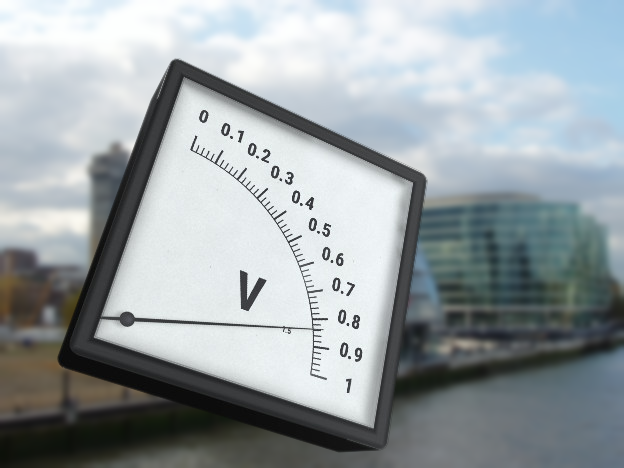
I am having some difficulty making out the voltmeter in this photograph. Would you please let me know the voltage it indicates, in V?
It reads 0.84 V
